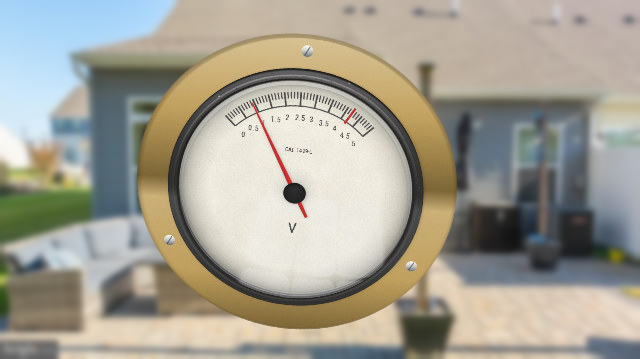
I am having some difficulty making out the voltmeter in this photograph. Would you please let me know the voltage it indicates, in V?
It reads 1 V
